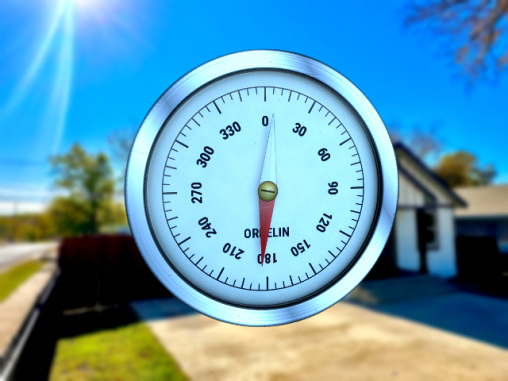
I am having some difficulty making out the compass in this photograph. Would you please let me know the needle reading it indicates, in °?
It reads 185 °
